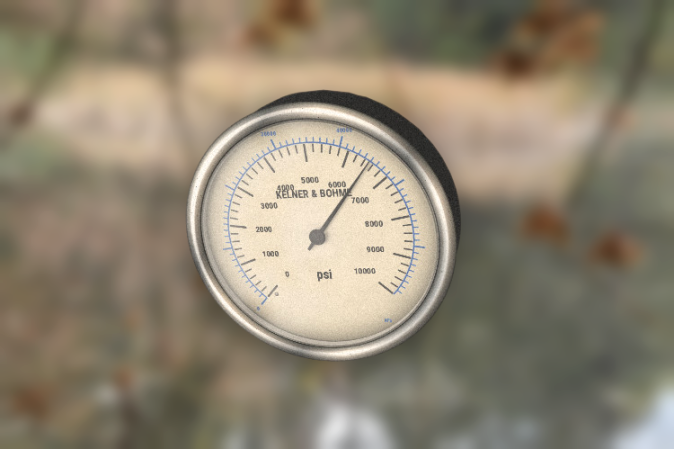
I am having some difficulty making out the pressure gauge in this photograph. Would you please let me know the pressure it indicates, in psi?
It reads 6500 psi
